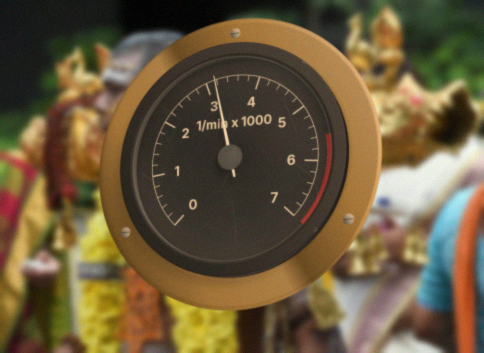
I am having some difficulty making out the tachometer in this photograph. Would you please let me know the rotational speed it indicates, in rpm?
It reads 3200 rpm
